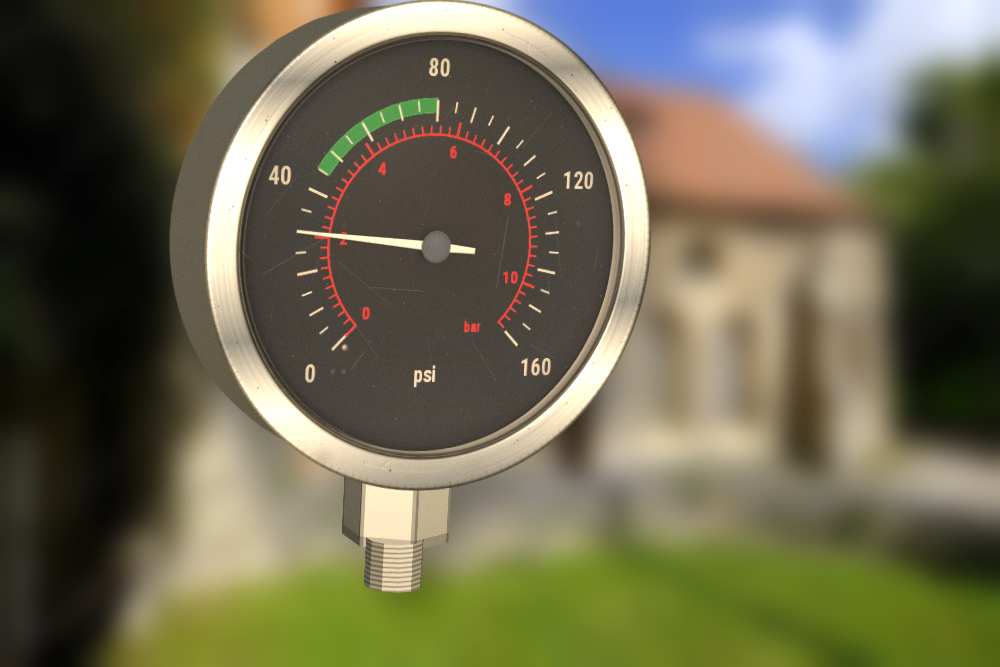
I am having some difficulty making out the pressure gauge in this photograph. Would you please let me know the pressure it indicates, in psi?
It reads 30 psi
